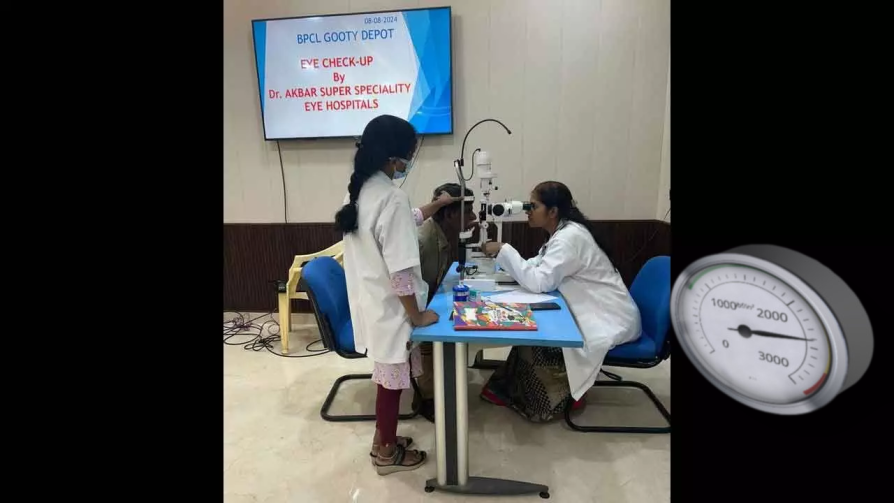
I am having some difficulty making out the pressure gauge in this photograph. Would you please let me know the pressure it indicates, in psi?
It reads 2400 psi
